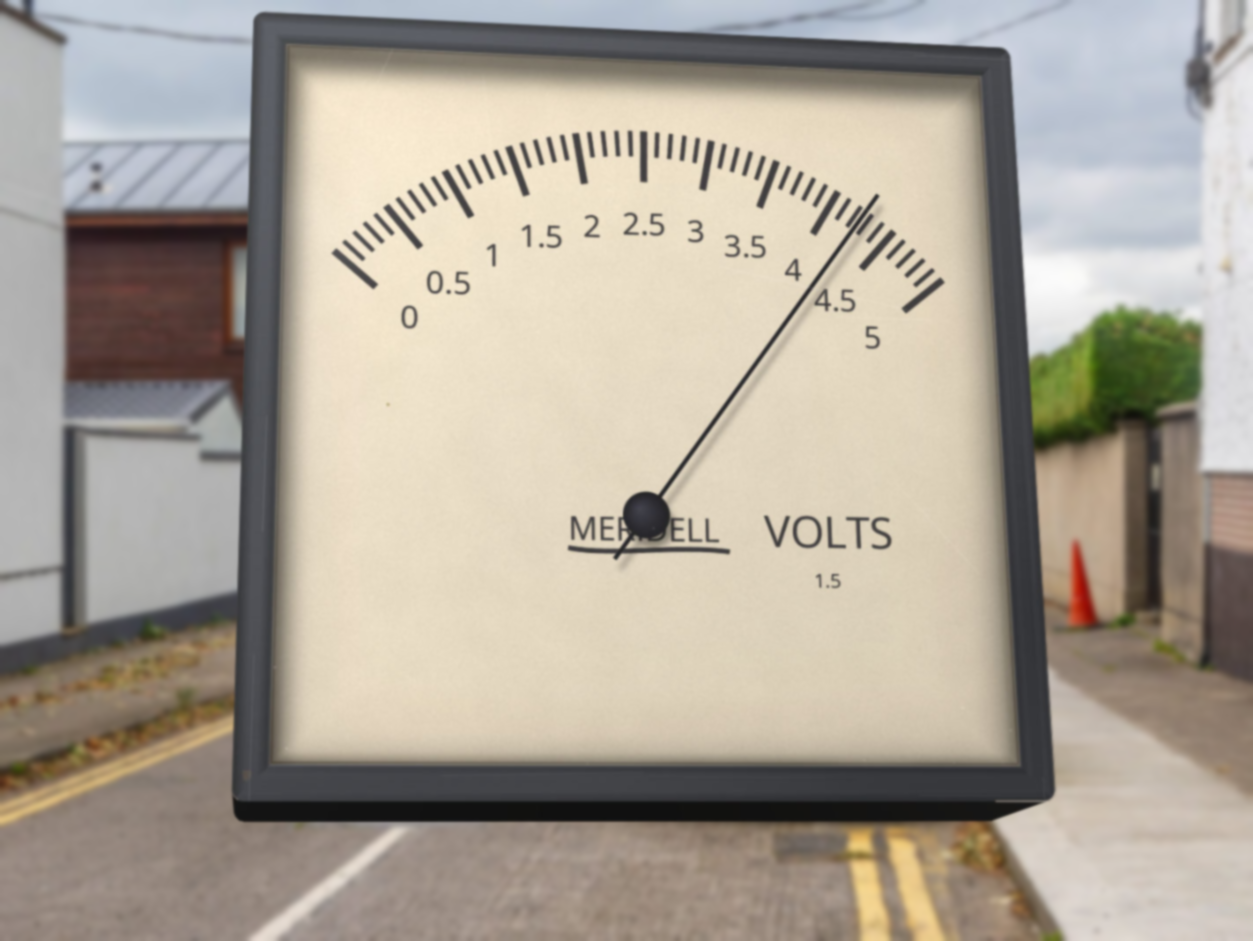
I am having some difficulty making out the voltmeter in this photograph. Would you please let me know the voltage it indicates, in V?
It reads 4.25 V
